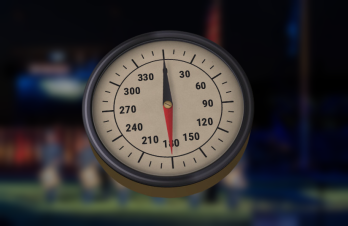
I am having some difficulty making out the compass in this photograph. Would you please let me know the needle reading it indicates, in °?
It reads 180 °
